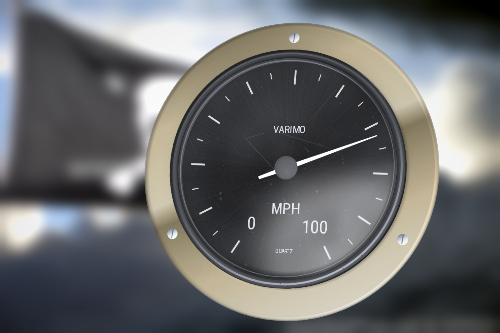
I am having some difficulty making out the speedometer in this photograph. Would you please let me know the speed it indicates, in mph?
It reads 72.5 mph
